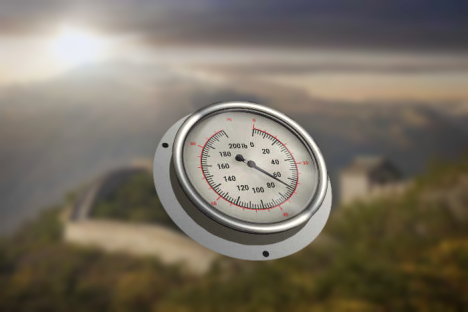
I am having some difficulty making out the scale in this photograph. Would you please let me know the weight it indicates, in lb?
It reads 70 lb
